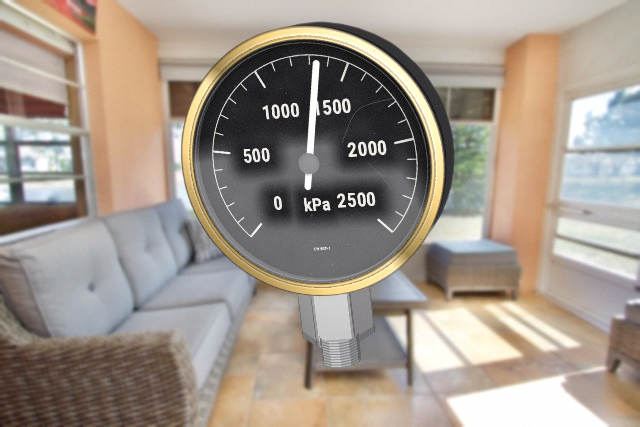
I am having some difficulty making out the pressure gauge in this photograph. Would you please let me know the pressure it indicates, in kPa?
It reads 1350 kPa
